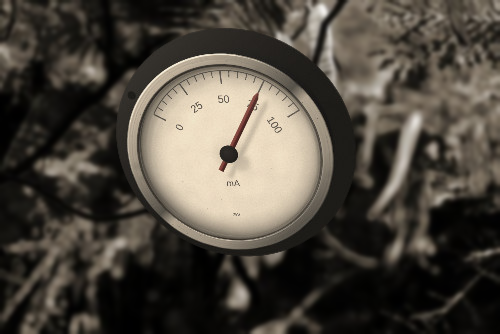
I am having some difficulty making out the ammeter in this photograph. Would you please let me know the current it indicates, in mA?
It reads 75 mA
